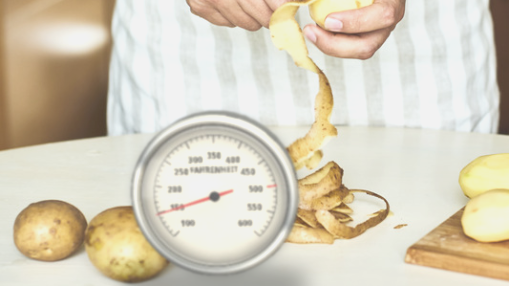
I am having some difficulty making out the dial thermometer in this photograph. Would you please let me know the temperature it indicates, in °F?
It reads 150 °F
